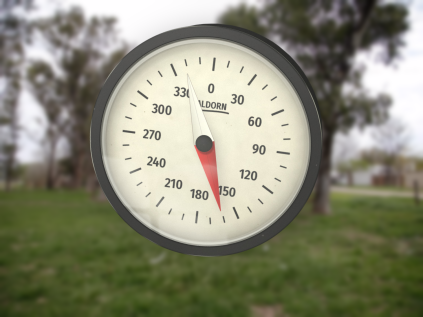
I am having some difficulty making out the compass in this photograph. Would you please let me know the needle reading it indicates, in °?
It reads 160 °
